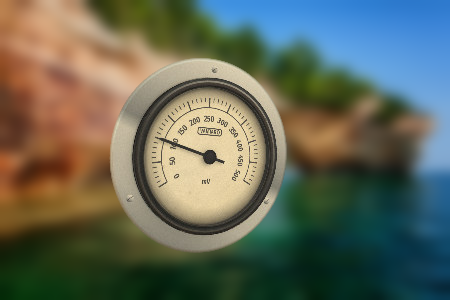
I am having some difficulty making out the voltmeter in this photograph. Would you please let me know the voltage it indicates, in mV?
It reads 100 mV
